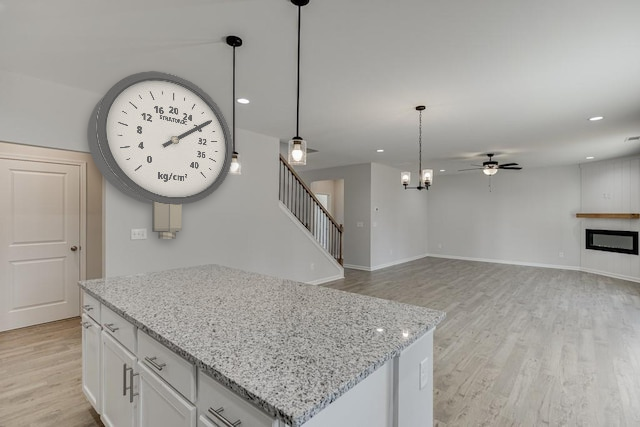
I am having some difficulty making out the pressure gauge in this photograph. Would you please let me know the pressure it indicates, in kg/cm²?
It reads 28 kg/cm²
